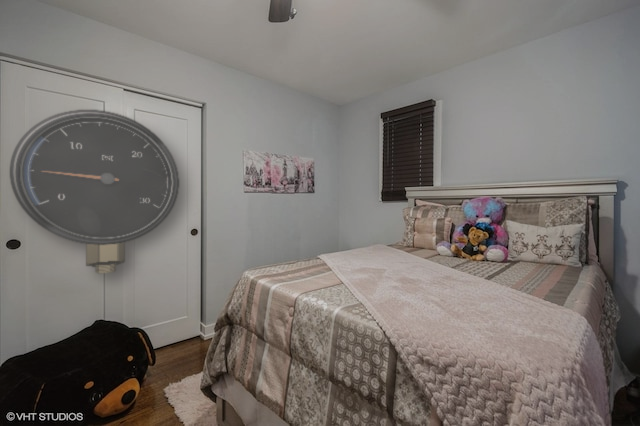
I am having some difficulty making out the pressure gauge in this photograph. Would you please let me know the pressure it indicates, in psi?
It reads 4 psi
